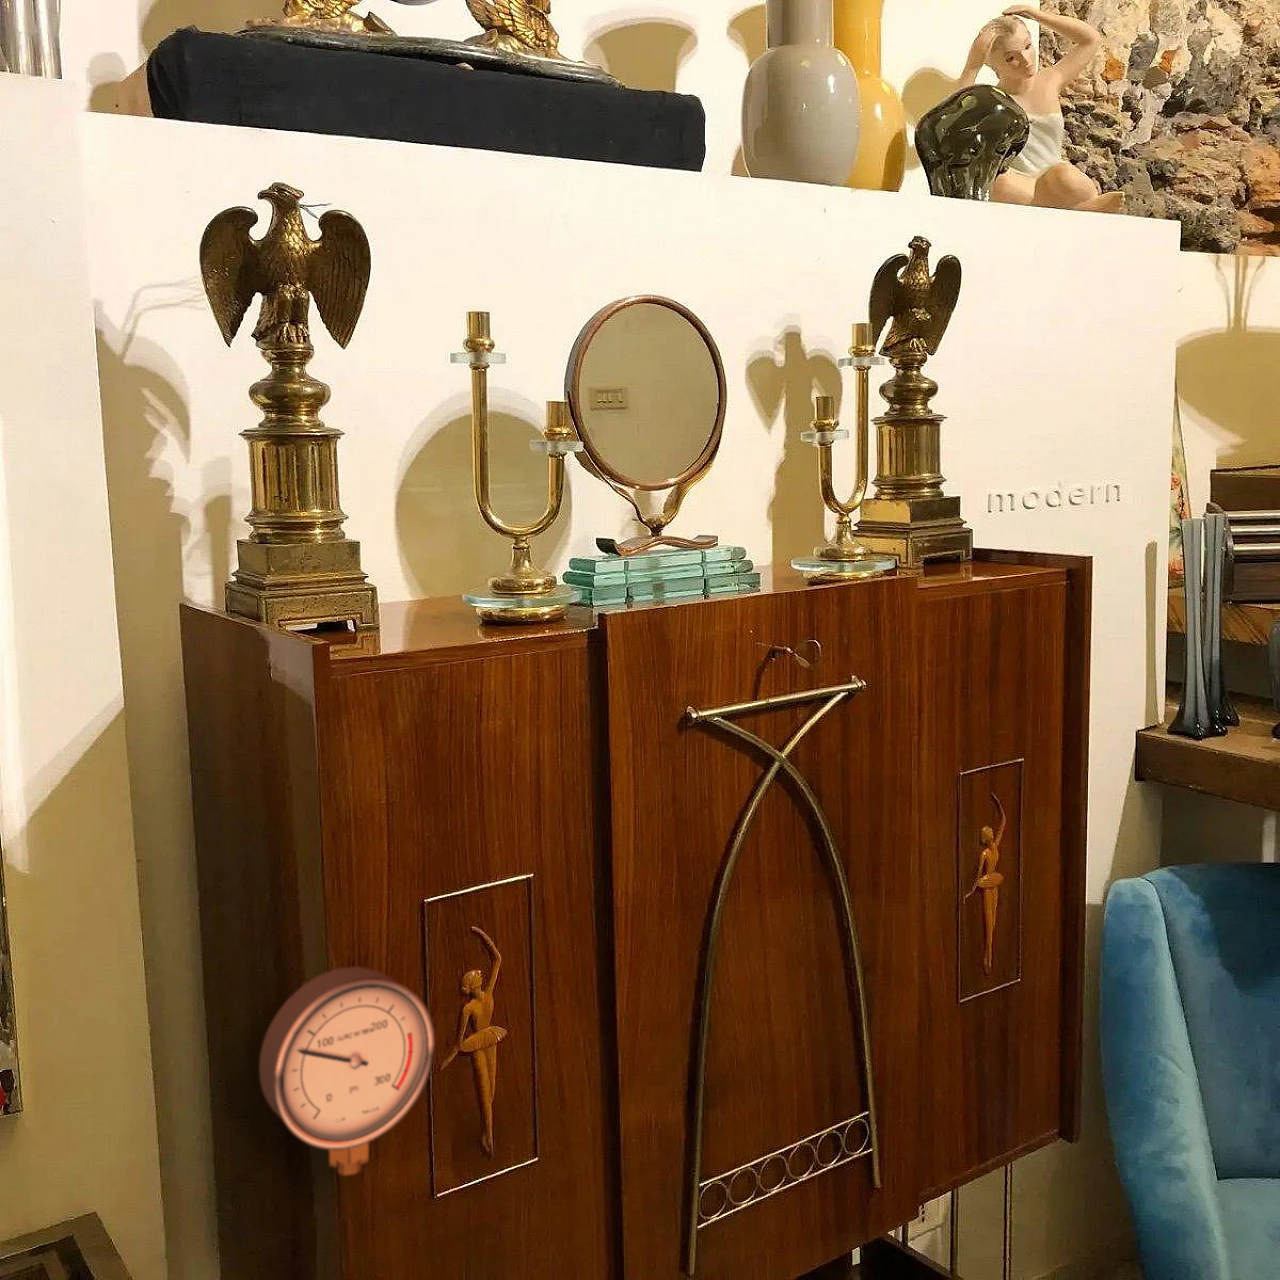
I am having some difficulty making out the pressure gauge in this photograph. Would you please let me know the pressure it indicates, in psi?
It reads 80 psi
